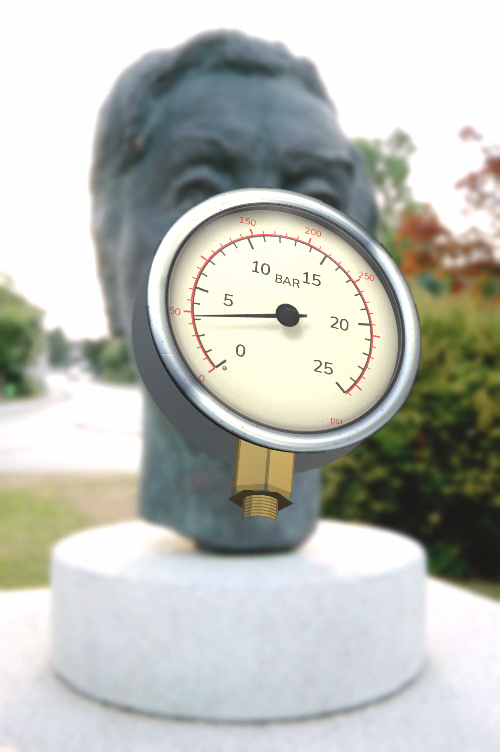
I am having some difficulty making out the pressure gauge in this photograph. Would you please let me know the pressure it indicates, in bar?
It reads 3 bar
